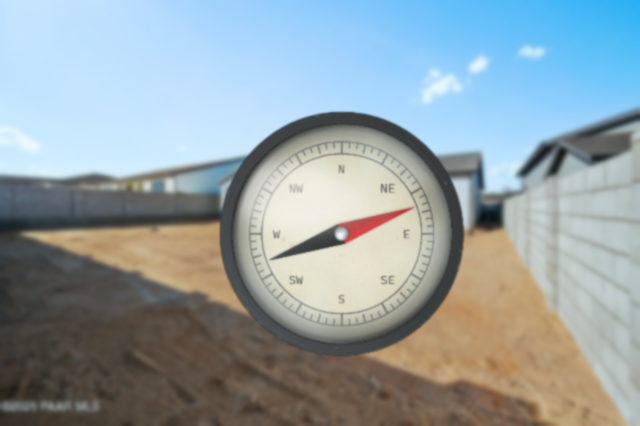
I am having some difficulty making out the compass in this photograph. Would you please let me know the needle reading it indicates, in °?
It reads 70 °
